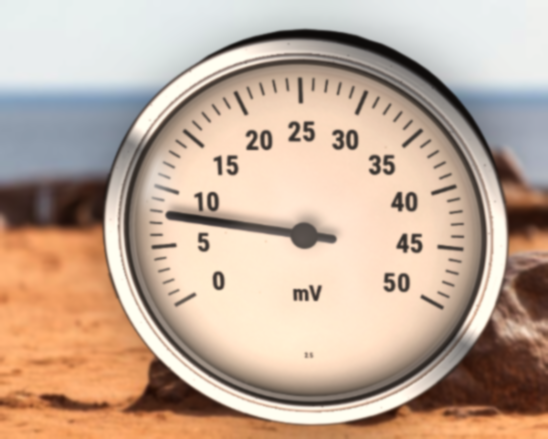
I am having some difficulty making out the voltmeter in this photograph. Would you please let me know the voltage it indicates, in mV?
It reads 8 mV
